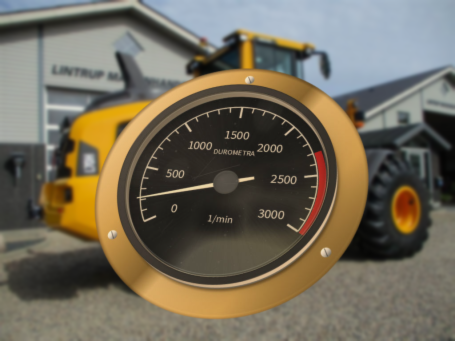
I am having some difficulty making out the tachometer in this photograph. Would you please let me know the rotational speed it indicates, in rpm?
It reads 200 rpm
